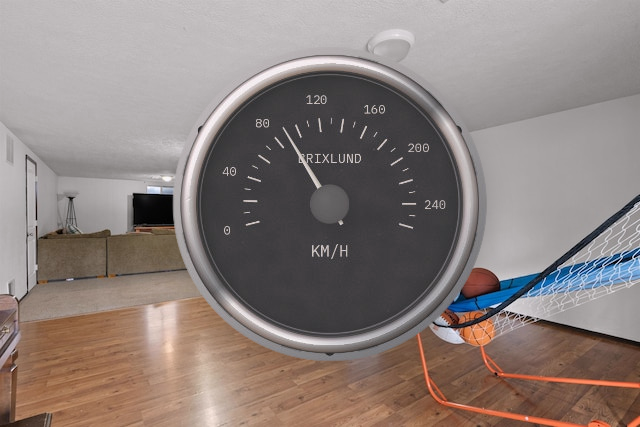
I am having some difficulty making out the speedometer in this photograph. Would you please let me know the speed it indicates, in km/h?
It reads 90 km/h
